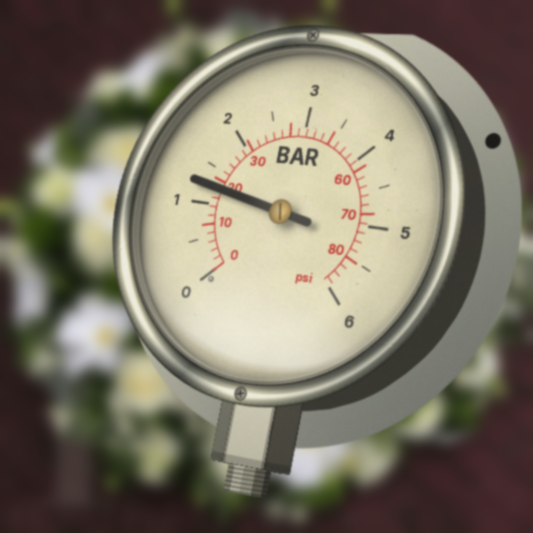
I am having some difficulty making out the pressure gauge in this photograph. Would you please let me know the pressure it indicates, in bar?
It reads 1.25 bar
